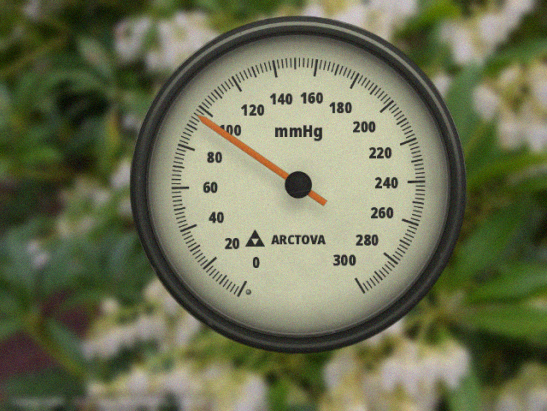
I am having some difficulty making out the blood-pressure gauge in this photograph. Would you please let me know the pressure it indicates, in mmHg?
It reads 96 mmHg
